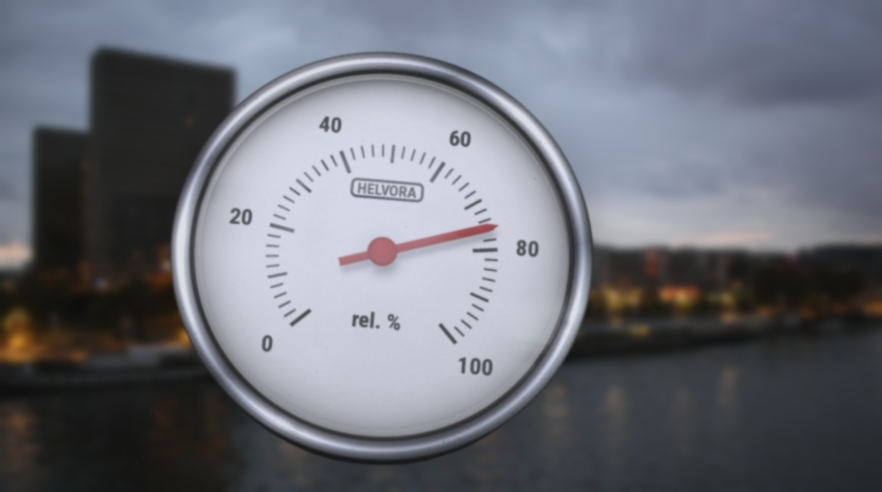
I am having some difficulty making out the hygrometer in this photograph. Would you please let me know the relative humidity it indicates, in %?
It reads 76 %
